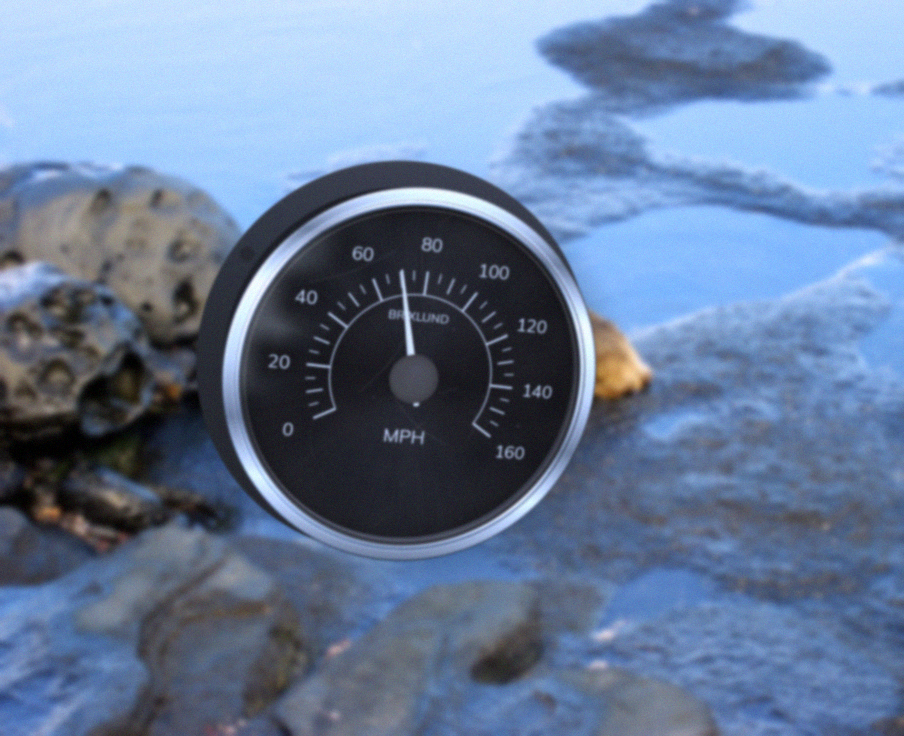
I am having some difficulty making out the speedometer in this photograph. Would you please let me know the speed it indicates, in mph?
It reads 70 mph
